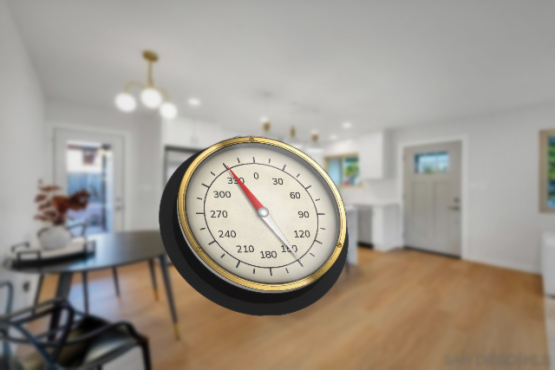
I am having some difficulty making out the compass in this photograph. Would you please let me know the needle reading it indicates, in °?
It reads 330 °
